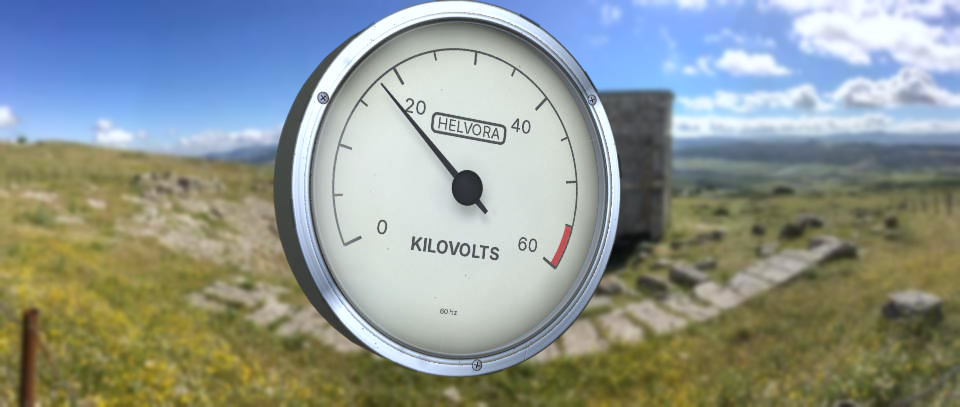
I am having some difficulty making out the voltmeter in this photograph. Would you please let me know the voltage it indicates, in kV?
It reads 17.5 kV
